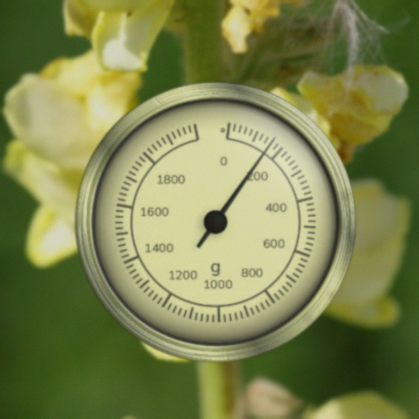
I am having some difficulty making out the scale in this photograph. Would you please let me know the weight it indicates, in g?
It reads 160 g
